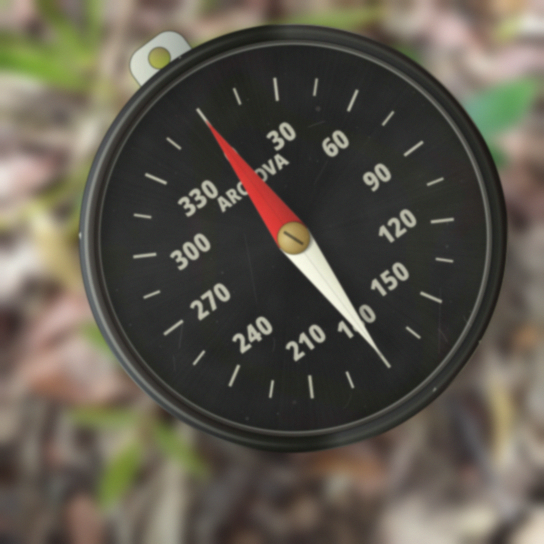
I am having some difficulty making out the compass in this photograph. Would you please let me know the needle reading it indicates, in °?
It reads 0 °
